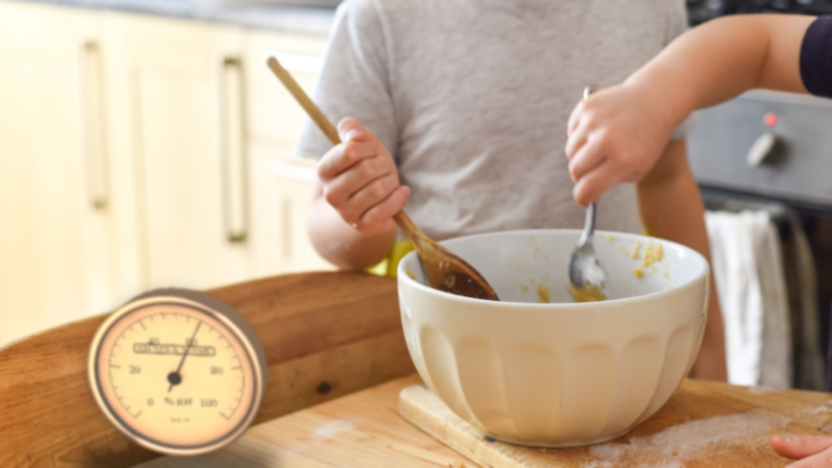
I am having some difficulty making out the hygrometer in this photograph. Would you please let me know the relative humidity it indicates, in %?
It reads 60 %
